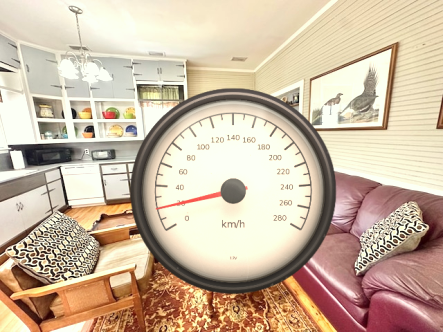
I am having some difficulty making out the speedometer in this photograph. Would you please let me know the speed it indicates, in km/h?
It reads 20 km/h
